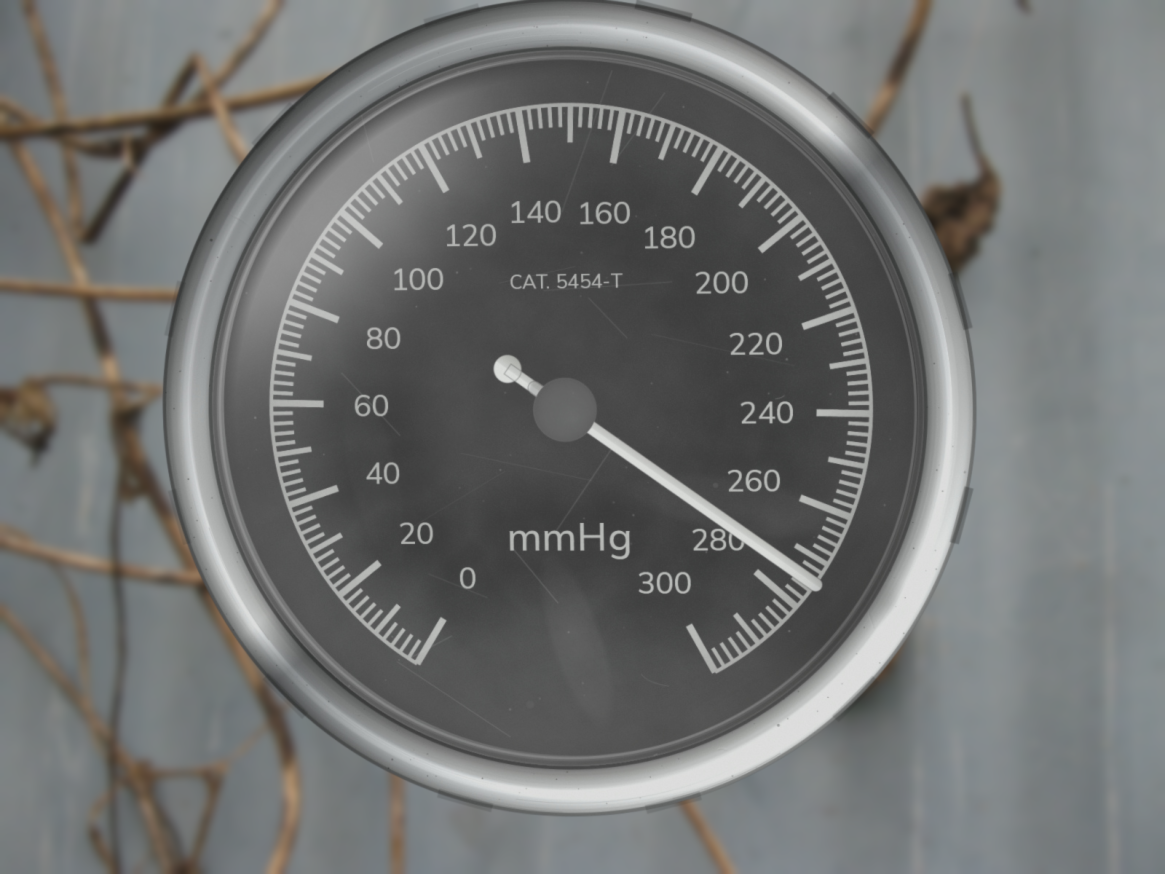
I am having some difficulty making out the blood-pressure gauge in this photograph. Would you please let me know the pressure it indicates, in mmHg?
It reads 274 mmHg
